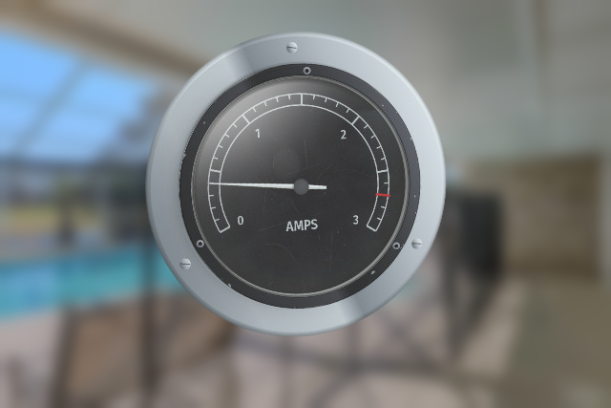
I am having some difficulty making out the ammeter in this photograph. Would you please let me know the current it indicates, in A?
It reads 0.4 A
